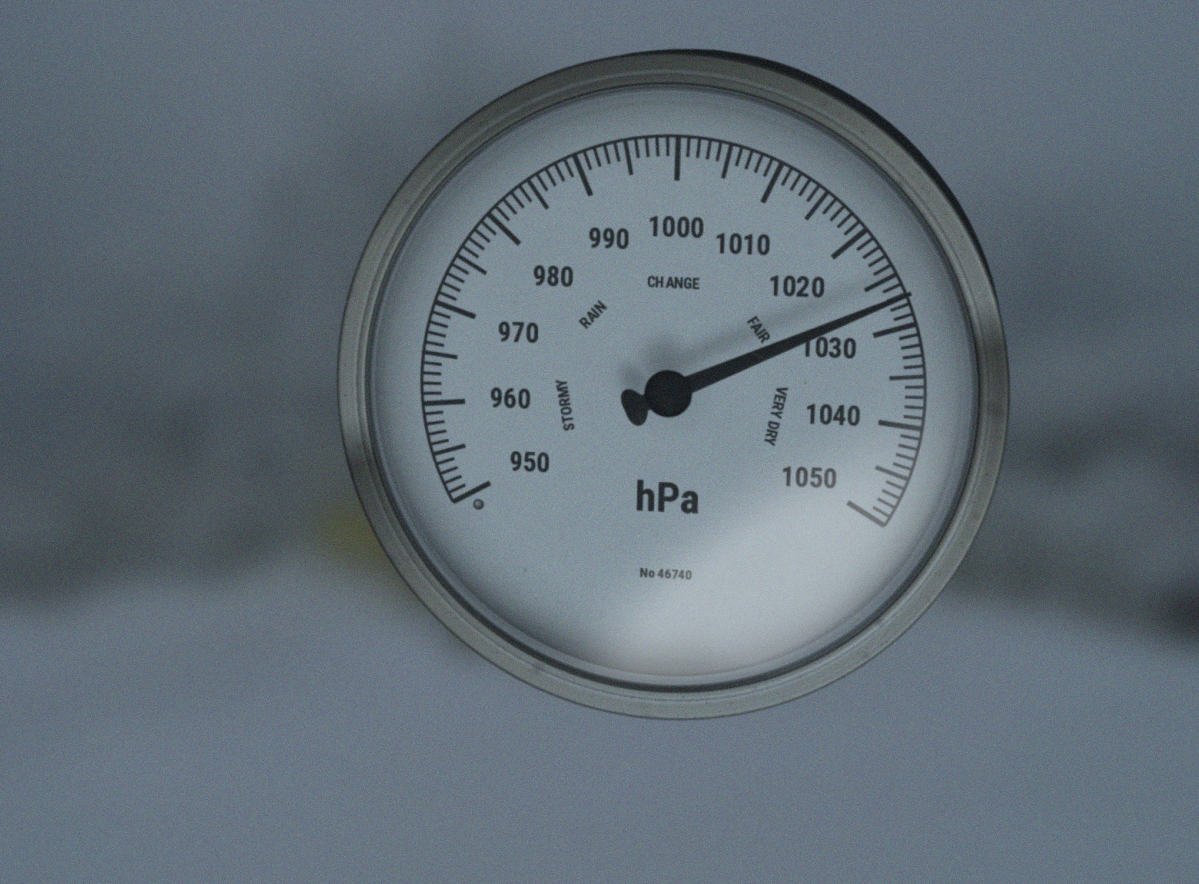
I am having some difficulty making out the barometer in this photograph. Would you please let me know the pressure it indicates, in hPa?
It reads 1027 hPa
